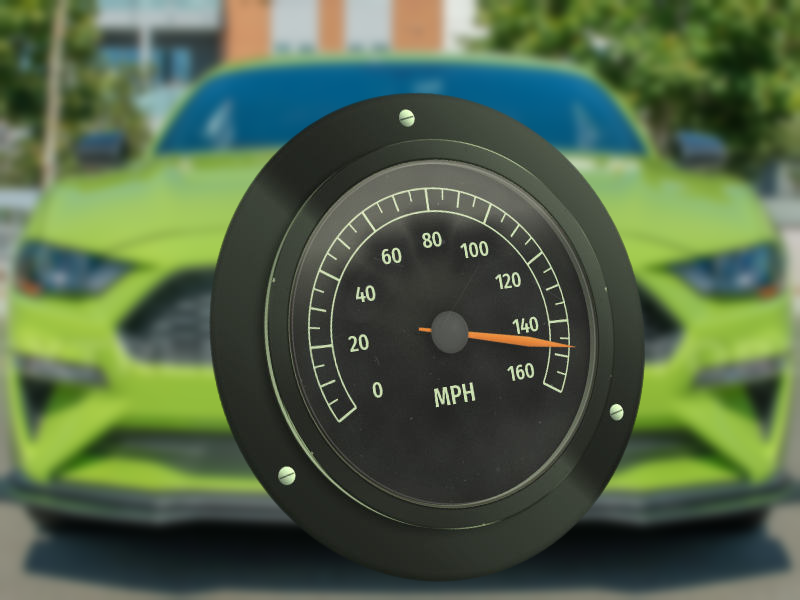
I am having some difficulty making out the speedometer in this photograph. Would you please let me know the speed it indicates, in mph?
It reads 147.5 mph
